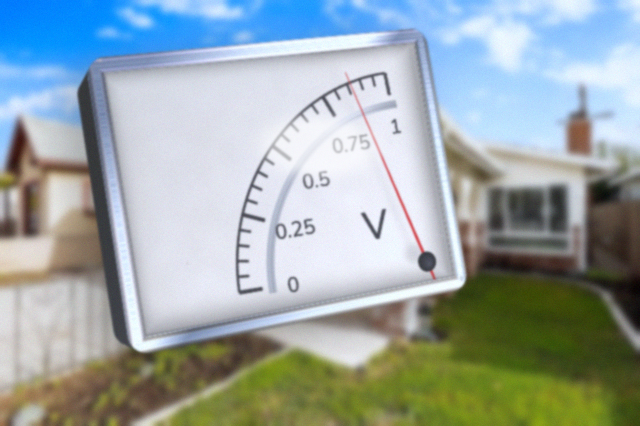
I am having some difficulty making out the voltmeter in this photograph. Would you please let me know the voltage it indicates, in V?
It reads 0.85 V
